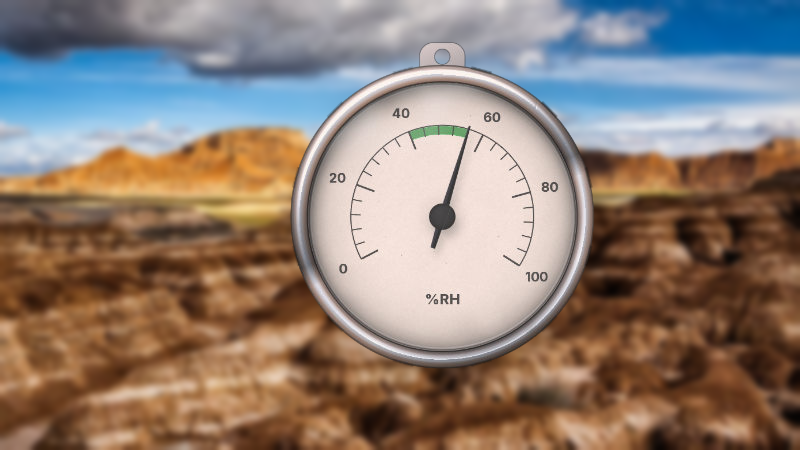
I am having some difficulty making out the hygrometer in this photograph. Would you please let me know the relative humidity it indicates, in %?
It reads 56 %
